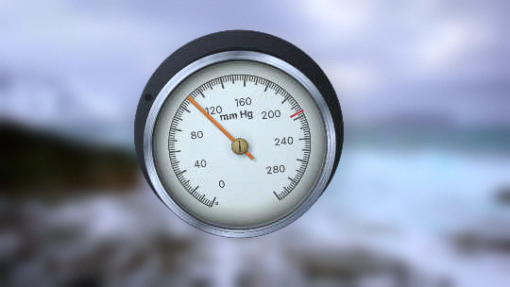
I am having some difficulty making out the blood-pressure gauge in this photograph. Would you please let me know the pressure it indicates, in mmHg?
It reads 110 mmHg
